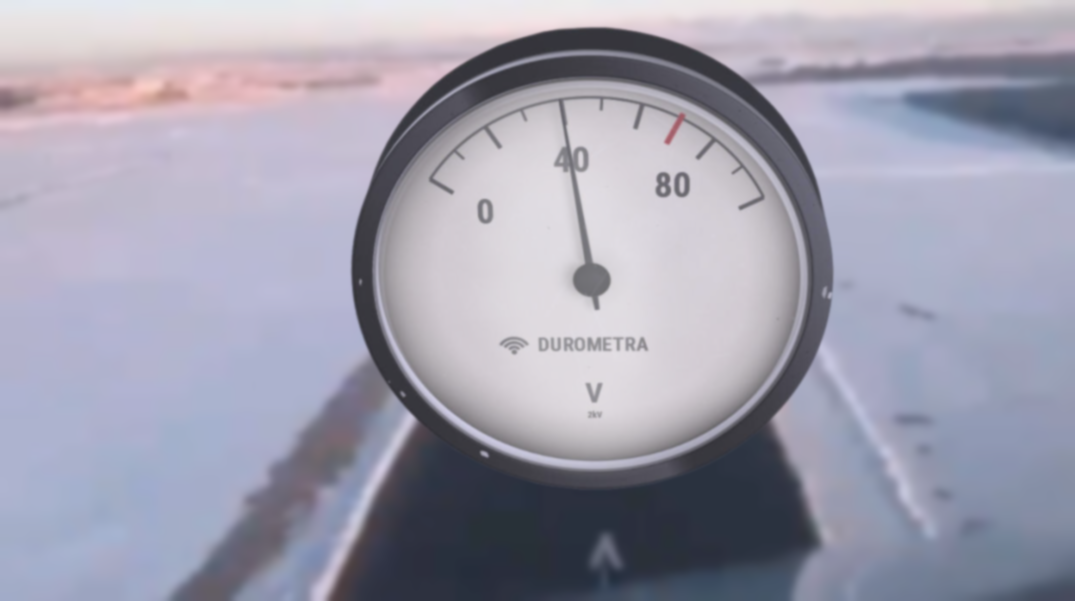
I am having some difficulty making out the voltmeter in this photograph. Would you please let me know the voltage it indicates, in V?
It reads 40 V
